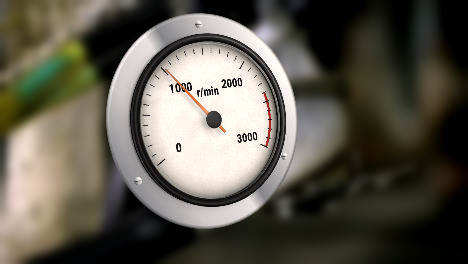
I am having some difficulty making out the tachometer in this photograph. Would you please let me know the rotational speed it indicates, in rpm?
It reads 1000 rpm
